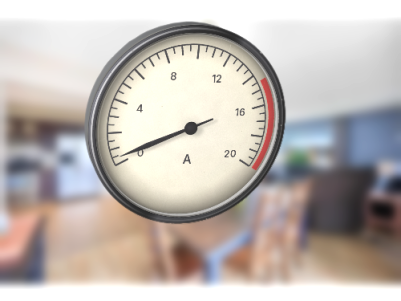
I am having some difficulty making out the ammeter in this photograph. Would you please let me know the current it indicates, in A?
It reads 0.5 A
